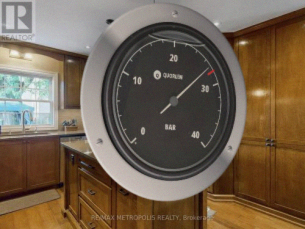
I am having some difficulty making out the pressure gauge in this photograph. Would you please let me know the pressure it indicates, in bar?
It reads 27 bar
